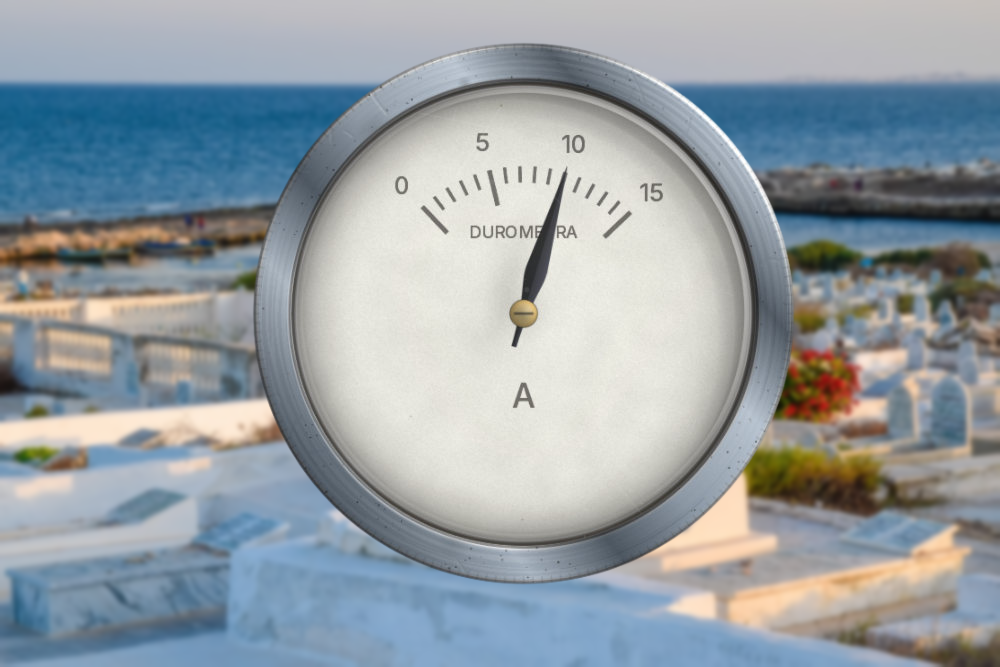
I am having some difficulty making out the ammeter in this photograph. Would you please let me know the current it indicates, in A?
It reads 10 A
